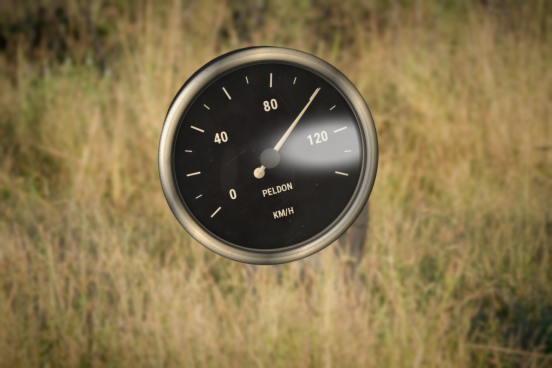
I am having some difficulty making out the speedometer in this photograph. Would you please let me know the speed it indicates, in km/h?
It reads 100 km/h
